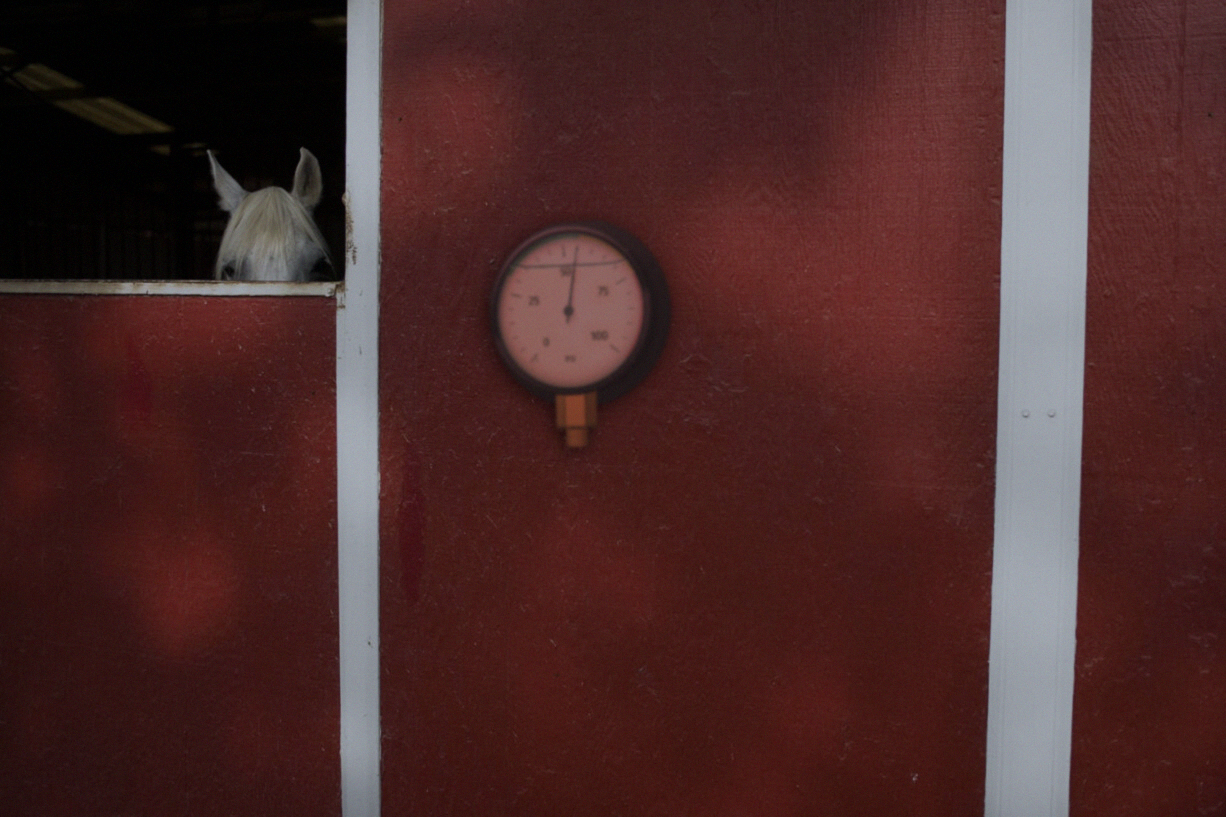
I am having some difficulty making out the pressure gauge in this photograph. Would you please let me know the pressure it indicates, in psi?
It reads 55 psi
